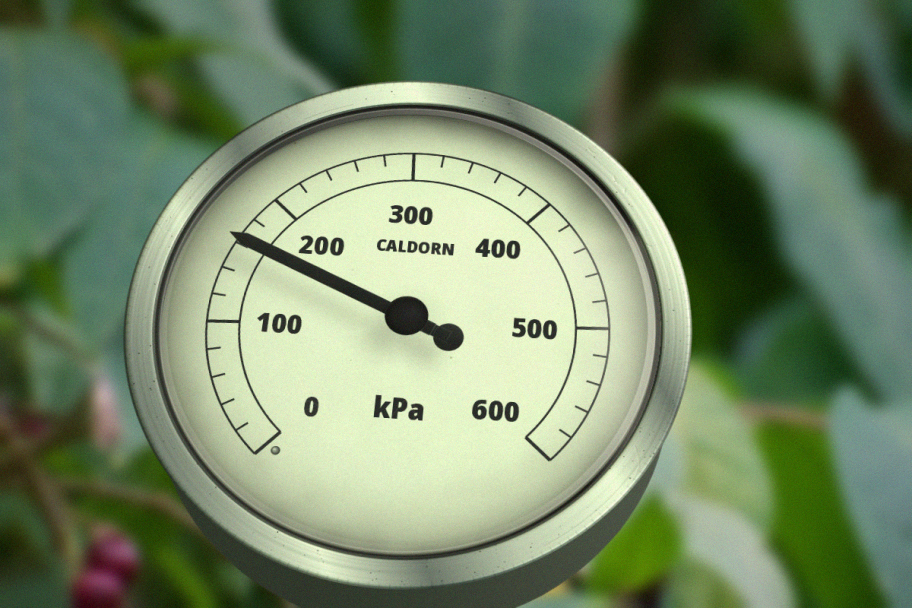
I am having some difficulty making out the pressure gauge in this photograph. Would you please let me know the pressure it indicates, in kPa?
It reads 160 kPa
